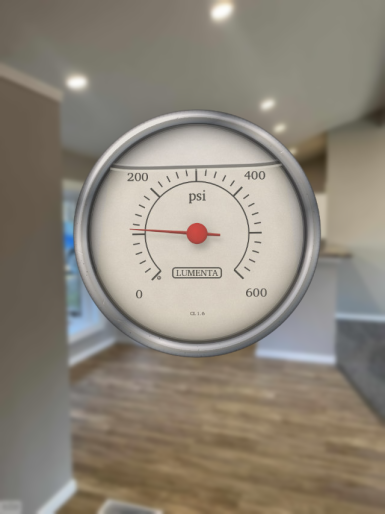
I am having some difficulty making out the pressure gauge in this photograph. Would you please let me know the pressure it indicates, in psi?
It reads 110 psi
